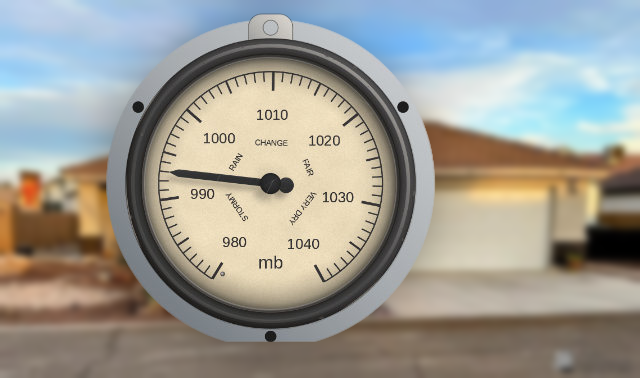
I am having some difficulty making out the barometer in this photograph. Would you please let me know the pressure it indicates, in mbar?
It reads 993 mbar
